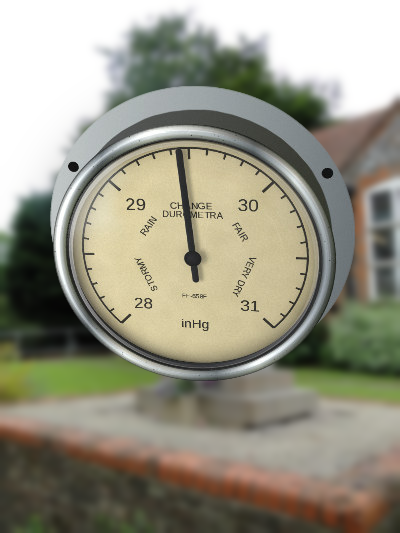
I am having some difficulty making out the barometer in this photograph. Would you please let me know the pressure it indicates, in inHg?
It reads 29.45 inHg
